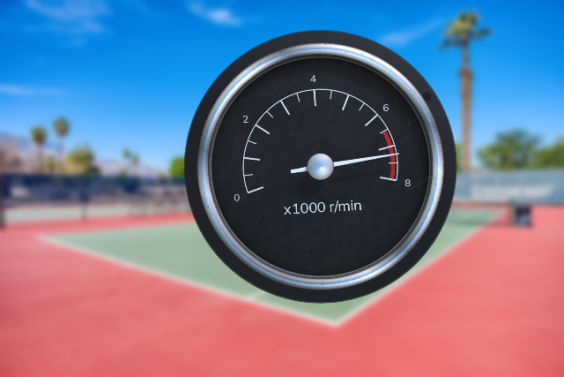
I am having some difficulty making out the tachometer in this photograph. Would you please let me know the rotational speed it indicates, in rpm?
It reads 7250 rpm
